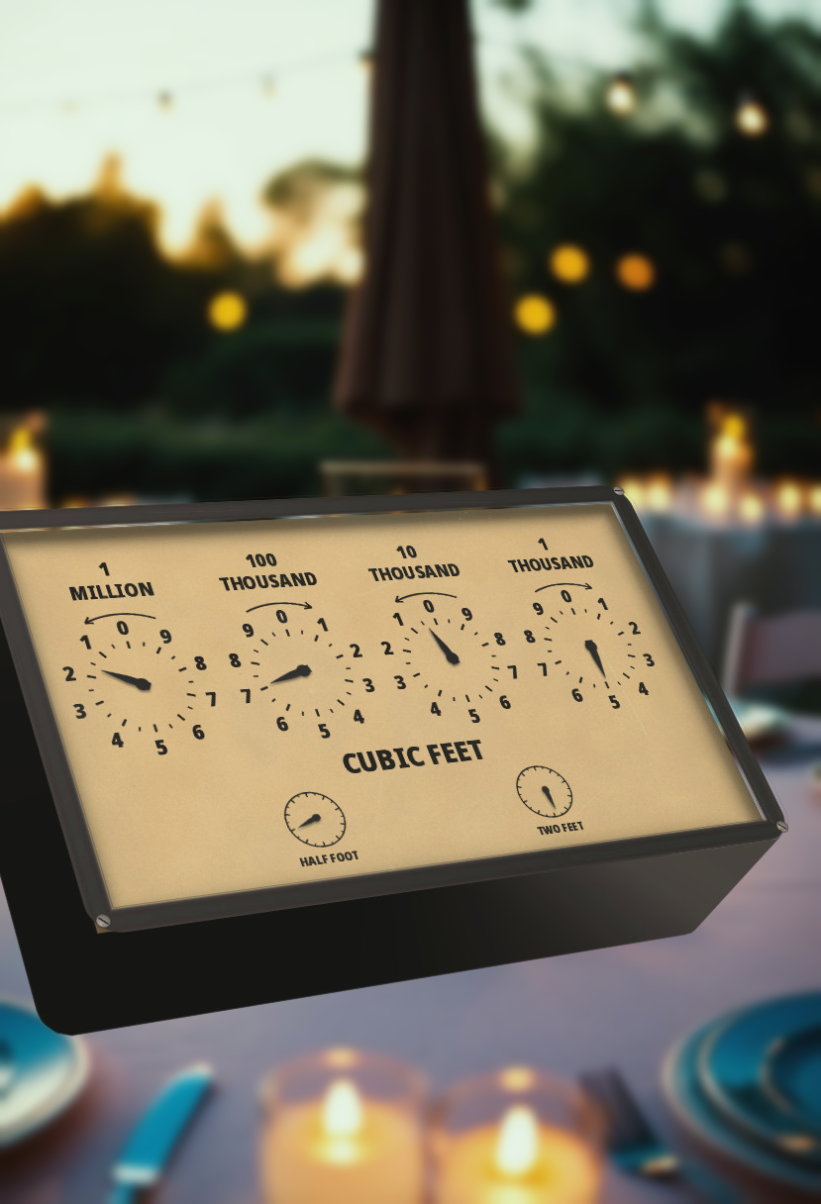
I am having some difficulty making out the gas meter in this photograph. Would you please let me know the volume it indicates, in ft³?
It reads 170500 ft³
